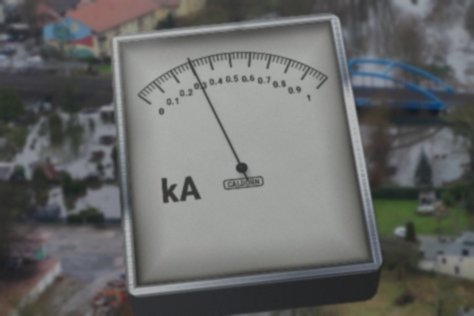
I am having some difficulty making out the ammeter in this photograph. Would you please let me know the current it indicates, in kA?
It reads 0.3 kA
